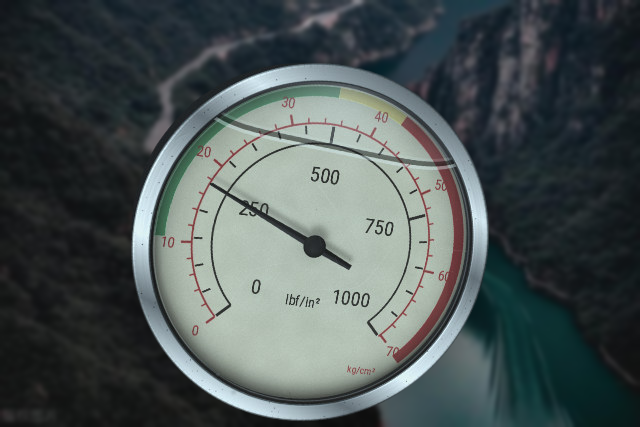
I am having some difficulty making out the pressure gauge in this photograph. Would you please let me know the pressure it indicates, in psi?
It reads 250 psi
